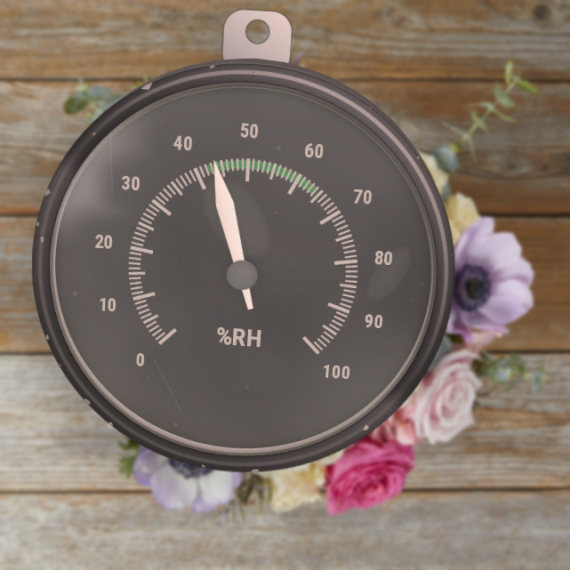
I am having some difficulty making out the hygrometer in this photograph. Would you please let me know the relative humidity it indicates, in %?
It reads 44 %
